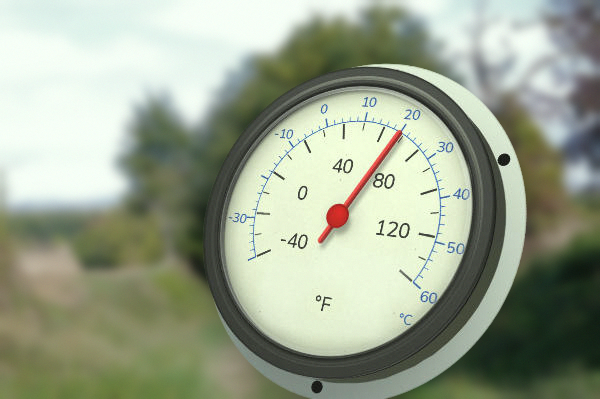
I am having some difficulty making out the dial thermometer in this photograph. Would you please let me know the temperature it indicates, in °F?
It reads 70 °F
